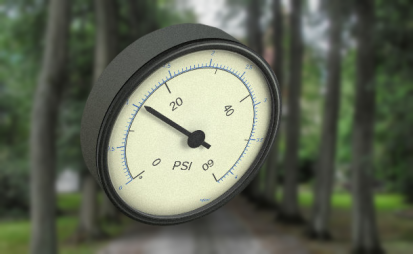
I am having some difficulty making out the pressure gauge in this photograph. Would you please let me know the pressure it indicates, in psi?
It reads 15 psi
